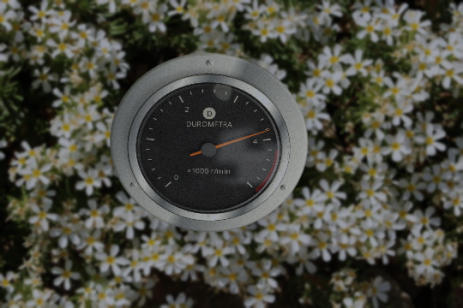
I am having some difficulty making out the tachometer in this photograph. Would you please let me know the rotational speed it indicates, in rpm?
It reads 3800 rpm
